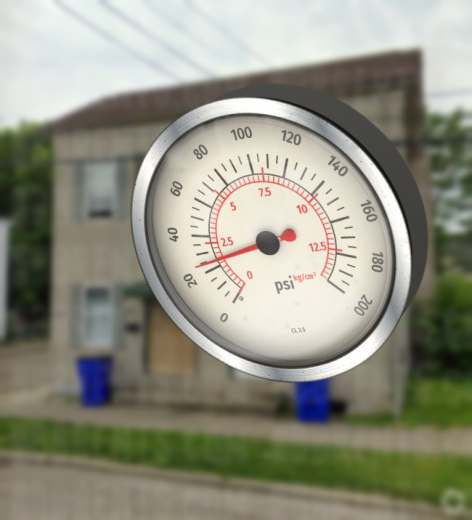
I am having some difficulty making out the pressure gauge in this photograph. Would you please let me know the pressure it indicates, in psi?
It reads 25 psi
